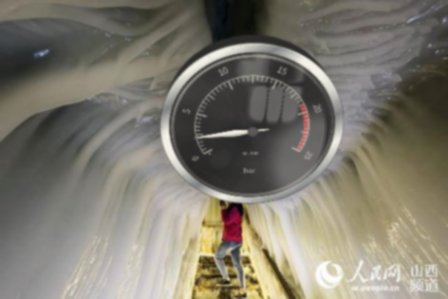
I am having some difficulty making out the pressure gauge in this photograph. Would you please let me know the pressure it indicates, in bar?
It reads 2.5 bar
